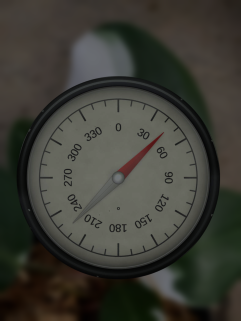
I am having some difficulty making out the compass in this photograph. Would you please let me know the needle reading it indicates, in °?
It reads 45 °
